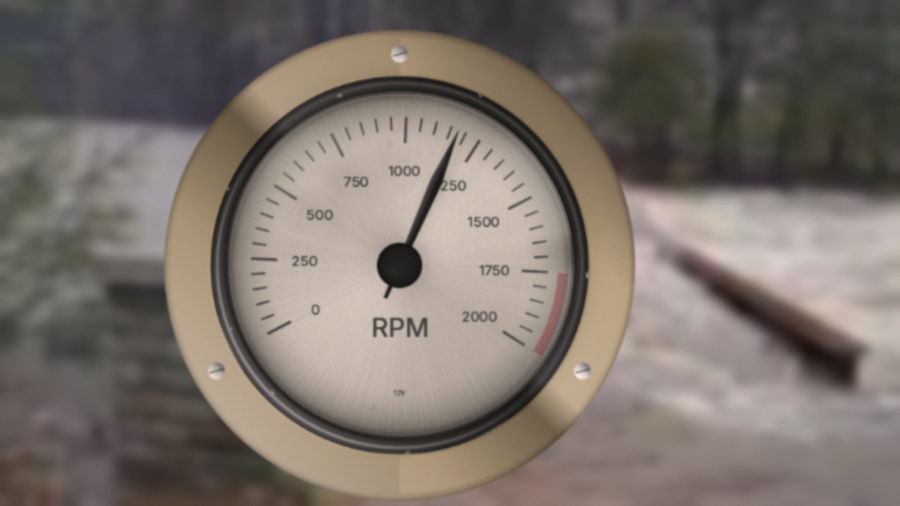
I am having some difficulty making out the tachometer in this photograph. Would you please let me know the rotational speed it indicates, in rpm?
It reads 1175 rpm
